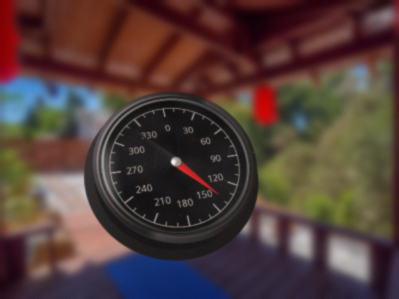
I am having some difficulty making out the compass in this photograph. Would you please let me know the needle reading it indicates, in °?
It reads 140 °
